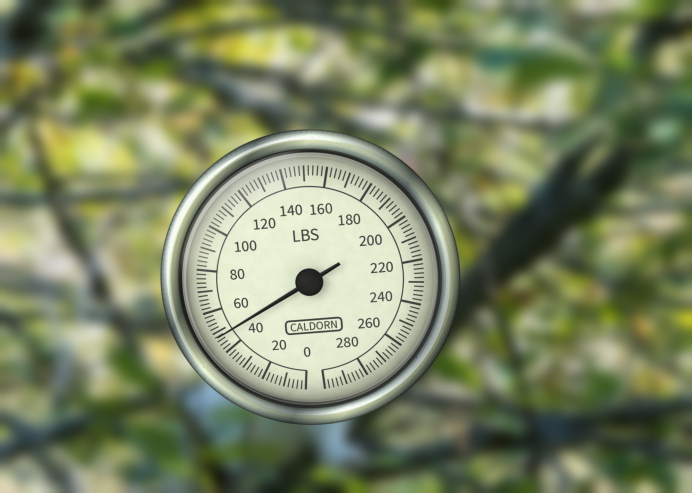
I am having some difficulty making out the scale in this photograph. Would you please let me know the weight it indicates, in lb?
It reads 48 lb
